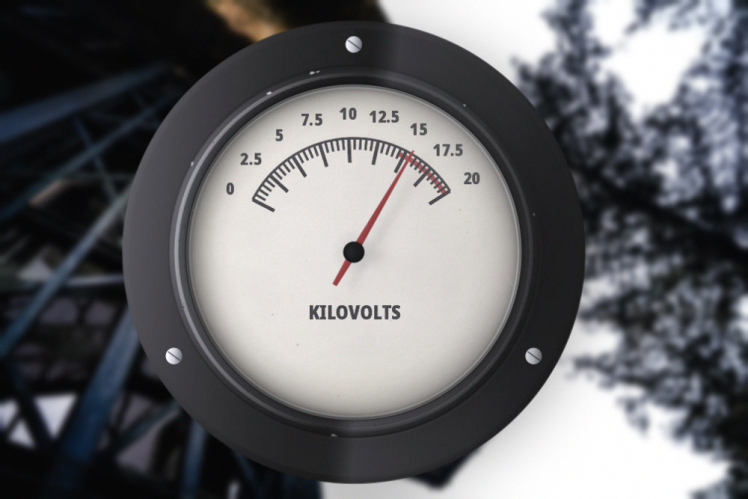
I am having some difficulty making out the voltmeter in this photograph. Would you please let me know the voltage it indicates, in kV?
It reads 15.5 kV
